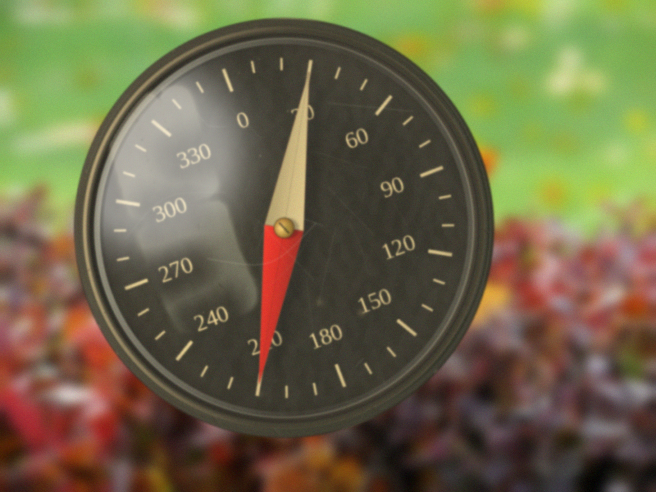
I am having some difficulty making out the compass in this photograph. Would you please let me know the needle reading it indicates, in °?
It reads 210 °
